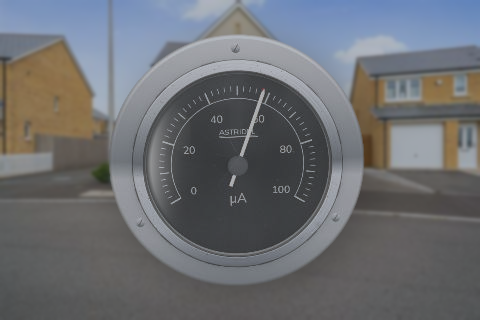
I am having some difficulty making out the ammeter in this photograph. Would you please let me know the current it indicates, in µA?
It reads 58 µA
